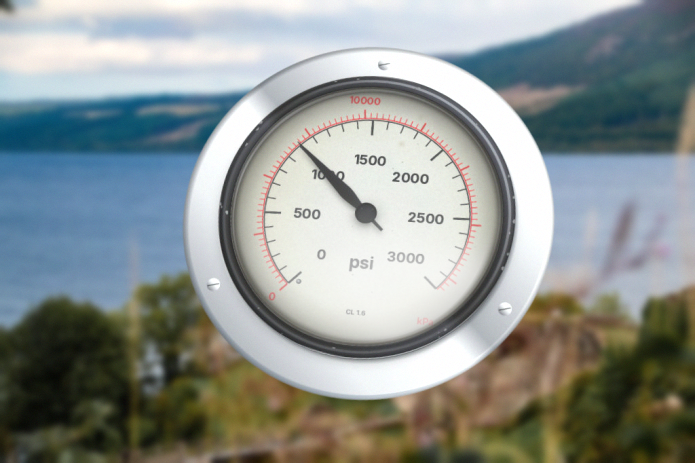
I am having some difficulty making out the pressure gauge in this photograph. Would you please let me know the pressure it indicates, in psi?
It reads 1000 psi
